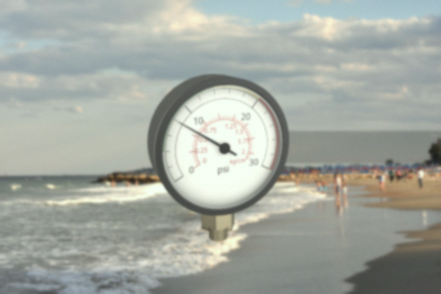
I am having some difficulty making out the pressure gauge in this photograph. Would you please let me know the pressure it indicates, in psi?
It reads 8 psi
